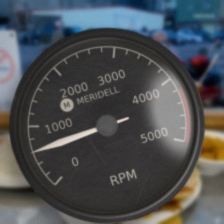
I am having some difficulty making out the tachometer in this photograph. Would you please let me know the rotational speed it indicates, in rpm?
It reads 600 rpm
